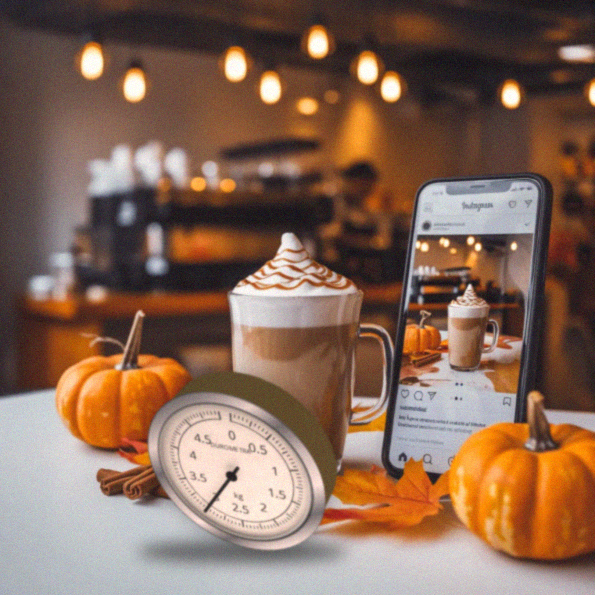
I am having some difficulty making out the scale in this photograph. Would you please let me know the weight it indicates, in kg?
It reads 3 kg
